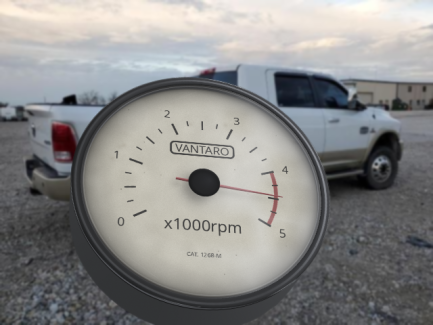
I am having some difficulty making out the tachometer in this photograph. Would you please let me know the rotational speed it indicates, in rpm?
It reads 4500 rpm
